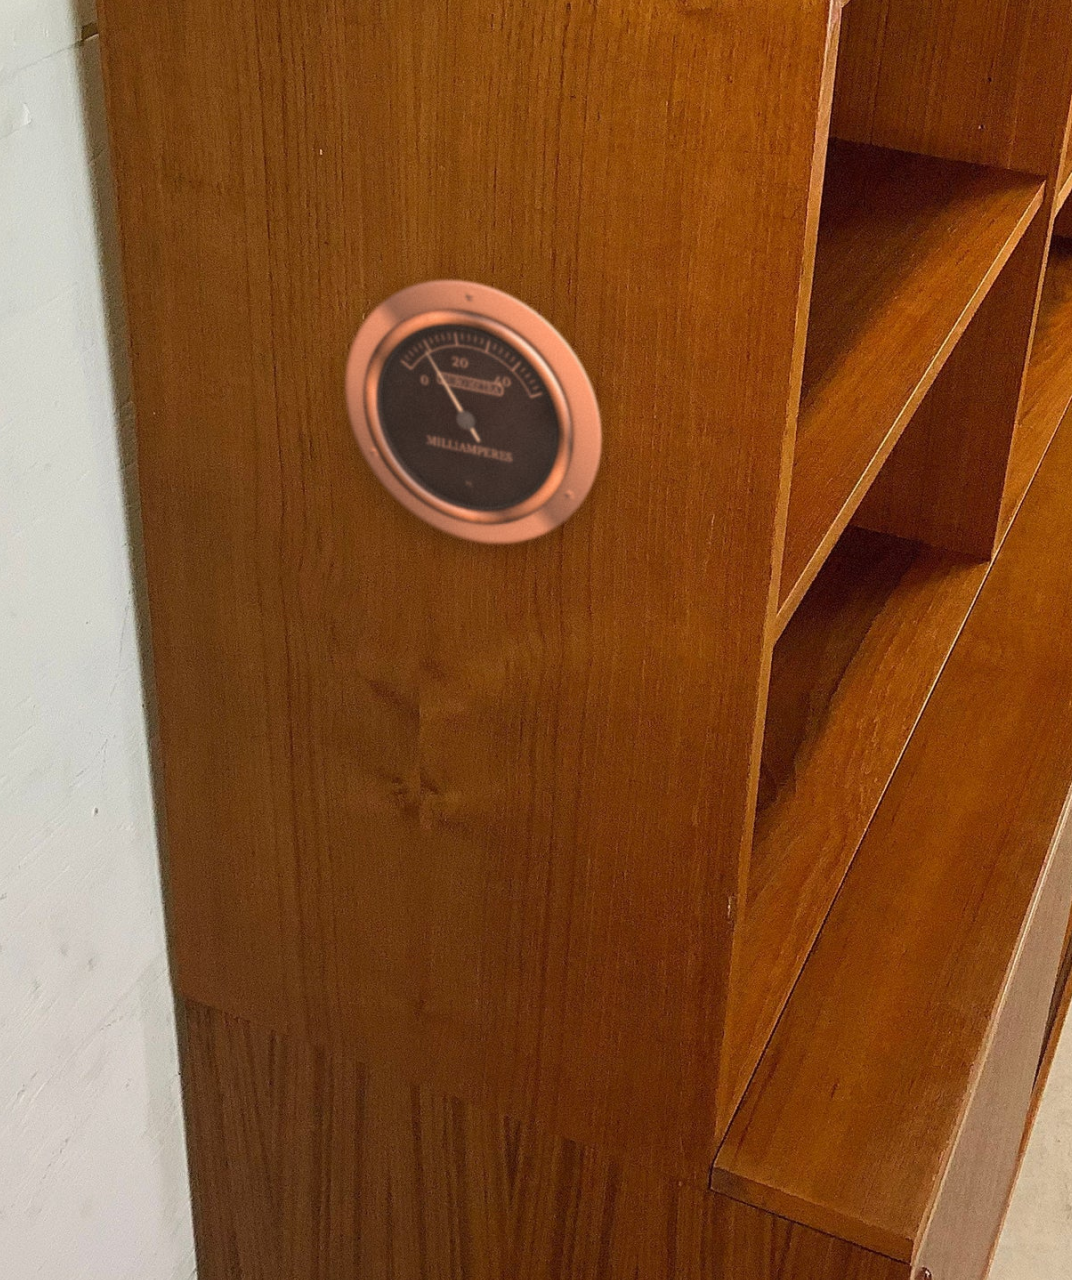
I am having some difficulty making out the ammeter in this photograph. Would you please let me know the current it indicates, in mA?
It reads 10 mA
